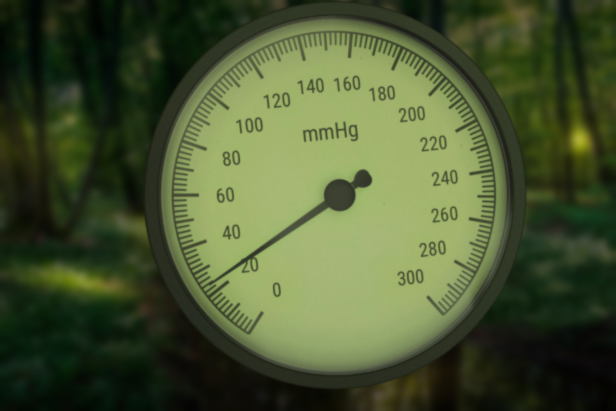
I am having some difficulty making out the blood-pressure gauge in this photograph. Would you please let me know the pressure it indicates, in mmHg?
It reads 24 mmHg
